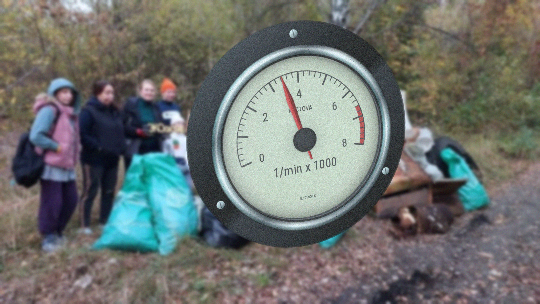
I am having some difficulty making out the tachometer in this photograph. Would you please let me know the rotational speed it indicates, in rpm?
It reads 3400 rpm
